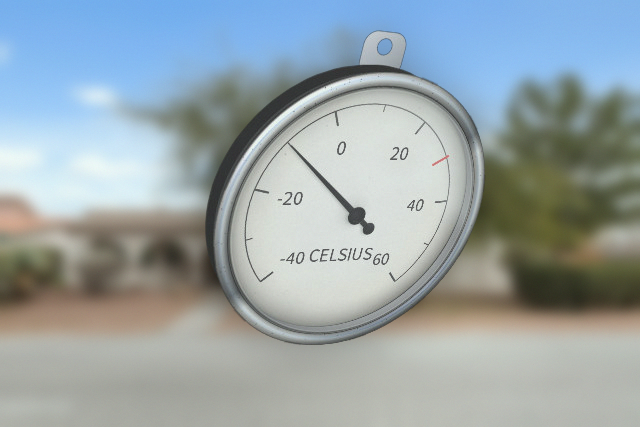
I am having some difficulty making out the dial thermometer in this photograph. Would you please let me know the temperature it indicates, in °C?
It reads -10 °C
